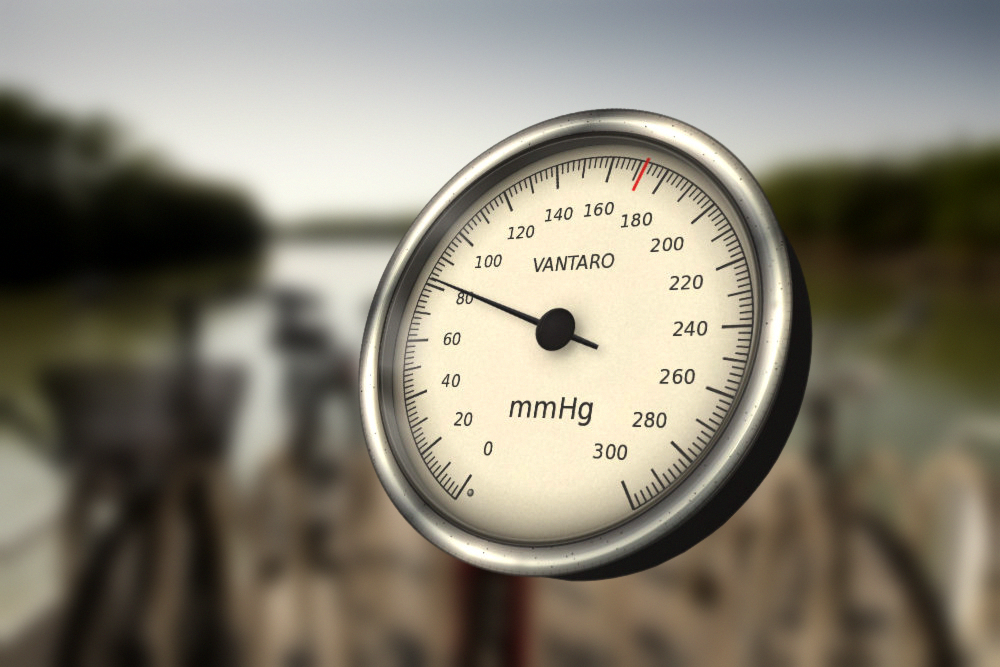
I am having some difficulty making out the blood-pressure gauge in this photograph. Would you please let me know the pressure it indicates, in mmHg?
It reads 82 mmHg
